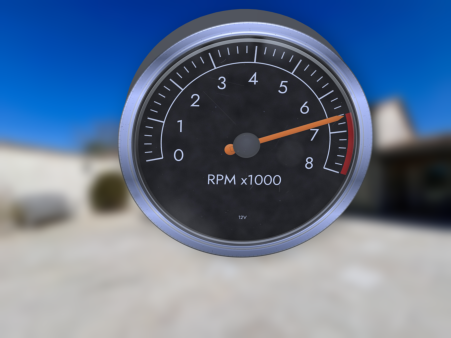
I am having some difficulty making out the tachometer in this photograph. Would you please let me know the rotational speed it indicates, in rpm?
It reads 6600 rpm
